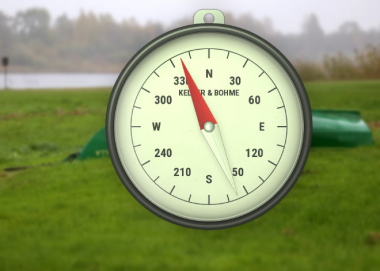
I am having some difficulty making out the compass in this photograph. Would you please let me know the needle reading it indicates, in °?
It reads 337.5 °
